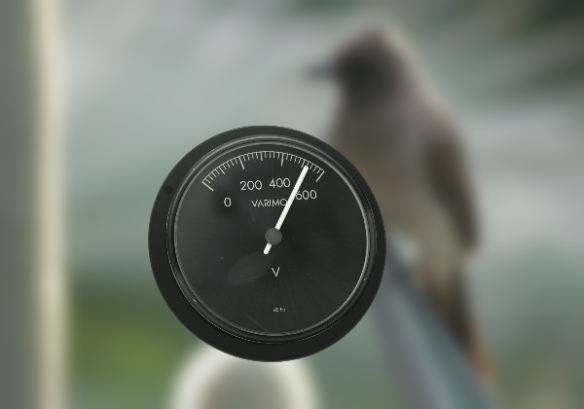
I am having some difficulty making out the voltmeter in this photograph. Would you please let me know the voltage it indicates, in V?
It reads 520 V
